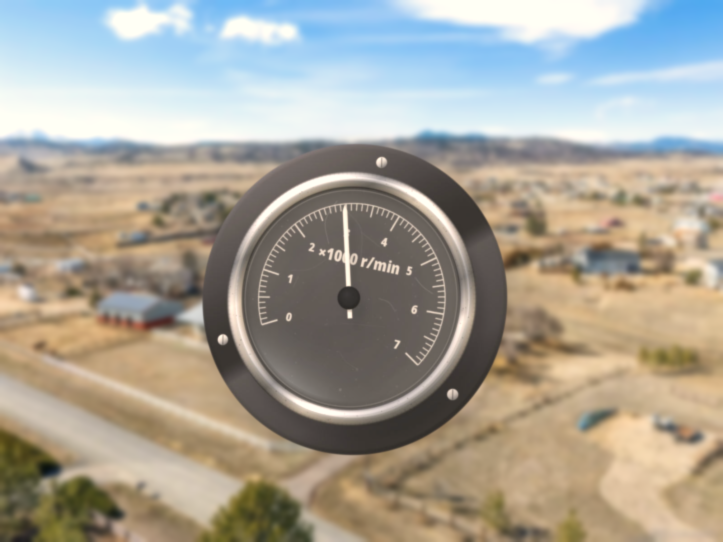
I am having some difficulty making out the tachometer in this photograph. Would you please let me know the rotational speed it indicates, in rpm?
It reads 3000 rpm
